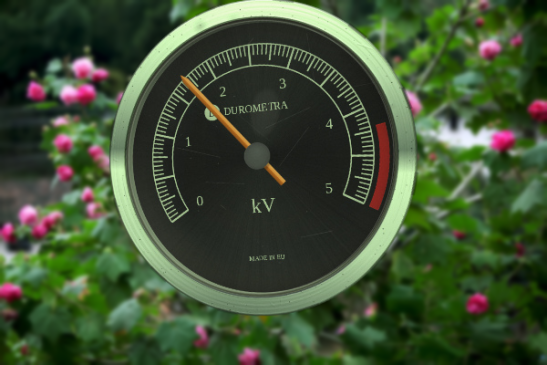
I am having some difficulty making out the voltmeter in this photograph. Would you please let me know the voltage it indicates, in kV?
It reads 1.7 kV
